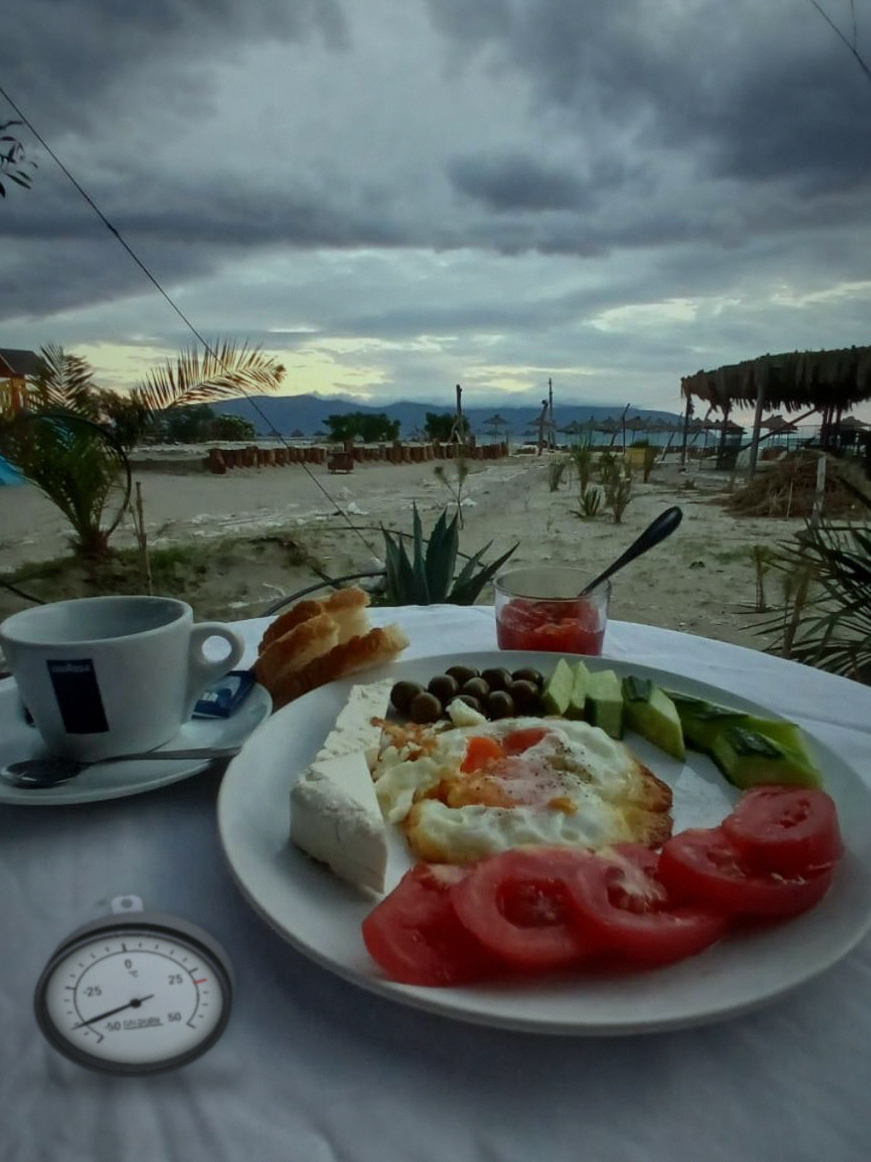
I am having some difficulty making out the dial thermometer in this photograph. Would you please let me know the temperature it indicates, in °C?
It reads -40 °C
